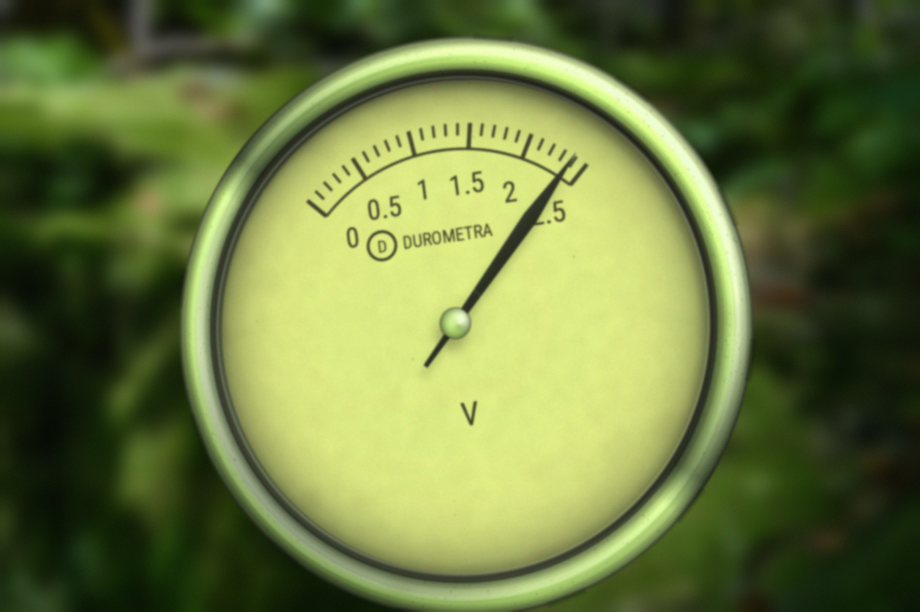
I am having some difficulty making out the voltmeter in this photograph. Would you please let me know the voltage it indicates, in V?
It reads 2.4 V
